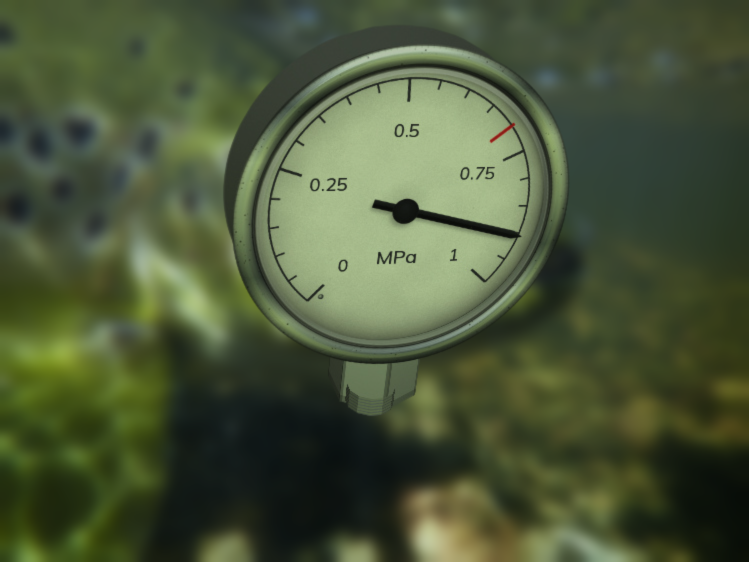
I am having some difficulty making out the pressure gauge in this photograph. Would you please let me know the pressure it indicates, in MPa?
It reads 0.9 MPa
